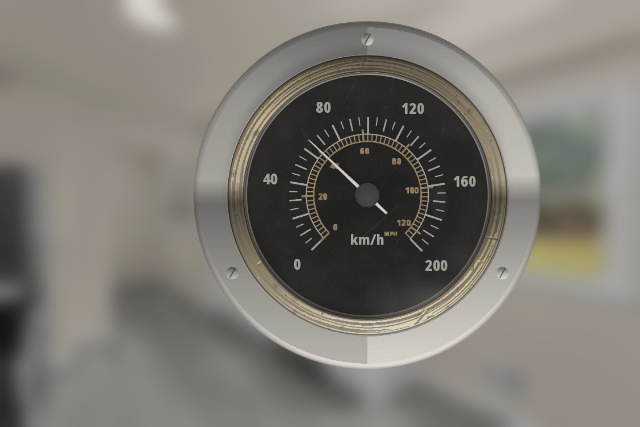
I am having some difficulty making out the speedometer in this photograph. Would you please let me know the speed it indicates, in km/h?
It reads 65 km/h
